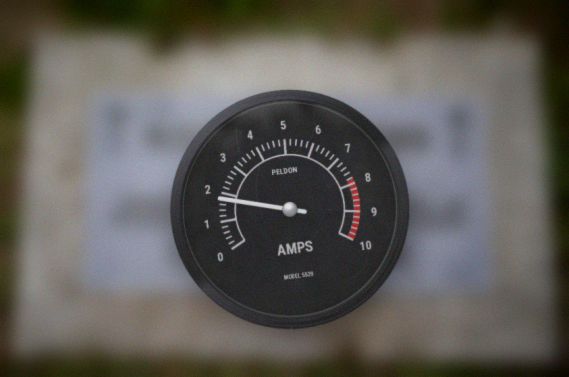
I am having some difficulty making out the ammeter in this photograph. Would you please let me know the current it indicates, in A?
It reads 1.8 A
